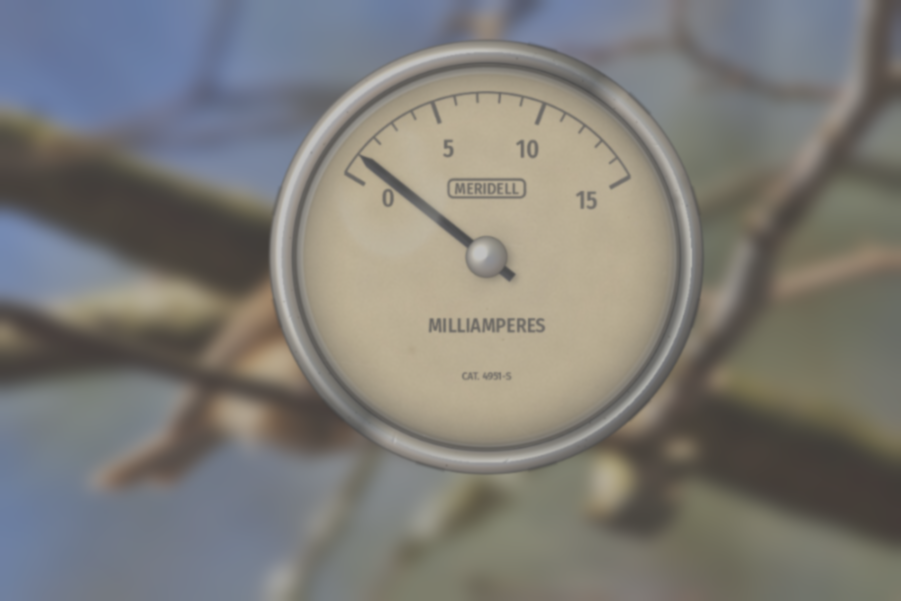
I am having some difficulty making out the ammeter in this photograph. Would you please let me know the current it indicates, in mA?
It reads 1 mA
